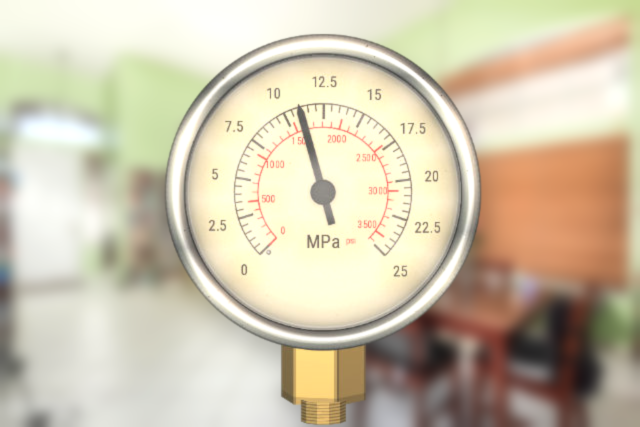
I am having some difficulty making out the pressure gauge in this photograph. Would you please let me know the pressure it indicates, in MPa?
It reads 11 MPa
